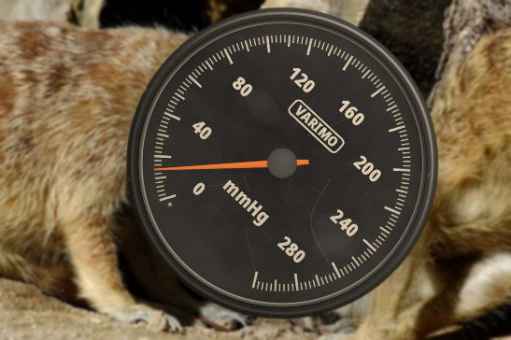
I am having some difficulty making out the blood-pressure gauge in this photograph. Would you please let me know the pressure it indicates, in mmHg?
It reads 14 mmHg
